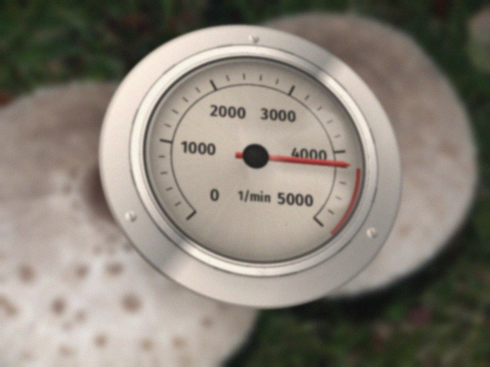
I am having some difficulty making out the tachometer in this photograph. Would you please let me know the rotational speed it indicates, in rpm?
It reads 4200 rpm
